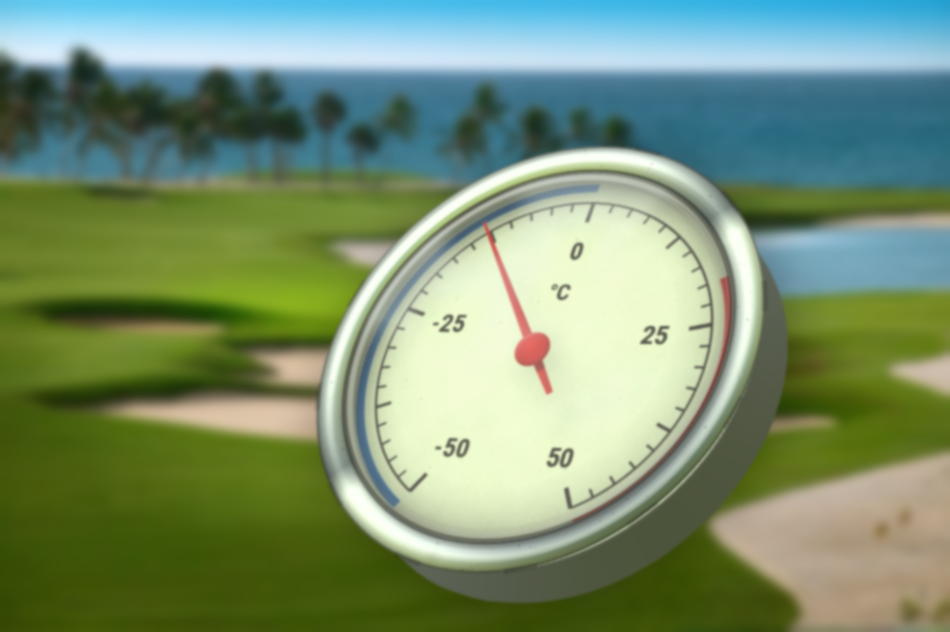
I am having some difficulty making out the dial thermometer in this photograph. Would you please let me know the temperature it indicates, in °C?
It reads -12.5 °C
